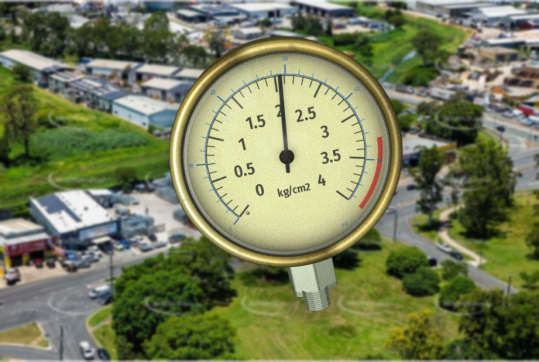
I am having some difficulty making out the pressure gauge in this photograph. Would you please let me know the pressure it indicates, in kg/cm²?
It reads 2.05 kg/cm²
